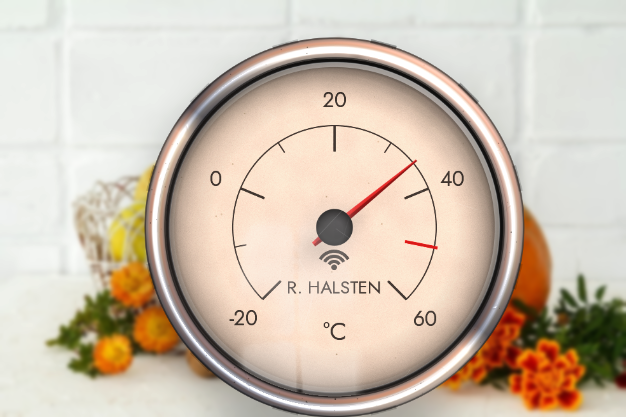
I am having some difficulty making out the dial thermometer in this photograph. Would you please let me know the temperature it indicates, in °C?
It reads 35 °C
